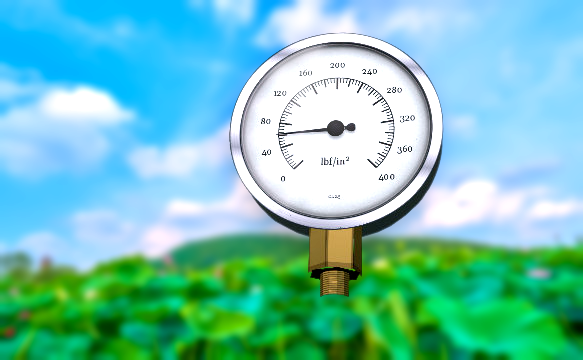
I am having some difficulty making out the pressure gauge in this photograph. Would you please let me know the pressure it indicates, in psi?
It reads 60 psi
